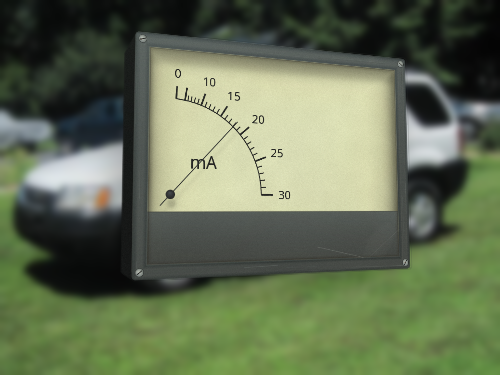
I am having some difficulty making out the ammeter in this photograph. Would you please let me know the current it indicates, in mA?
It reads 18 mA
